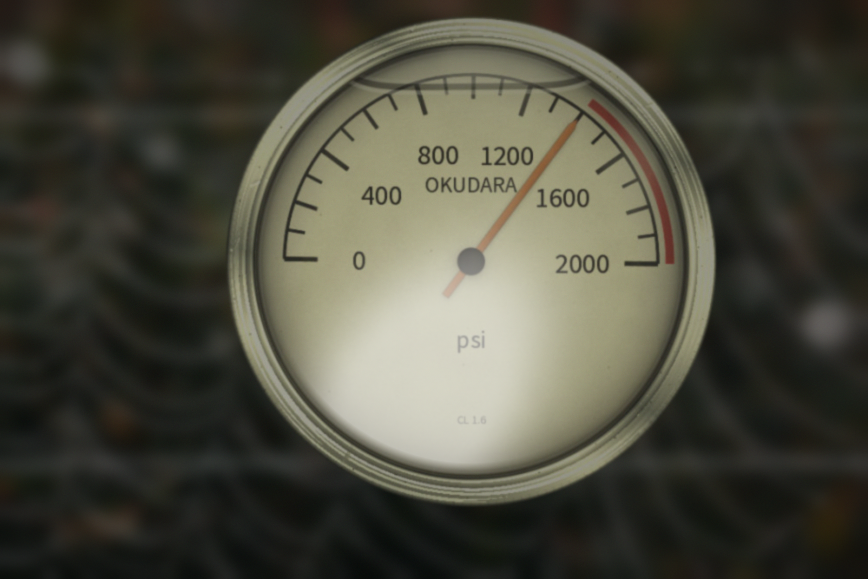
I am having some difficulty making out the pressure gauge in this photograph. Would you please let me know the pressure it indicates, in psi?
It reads 1400 psi
